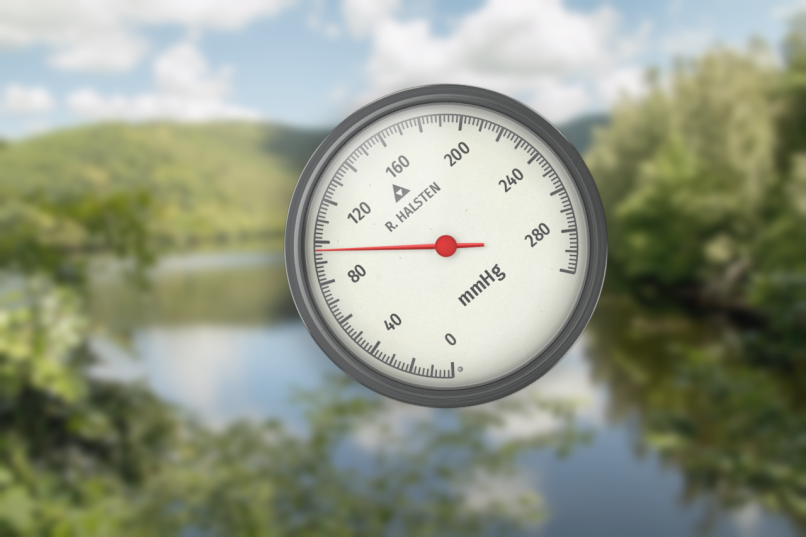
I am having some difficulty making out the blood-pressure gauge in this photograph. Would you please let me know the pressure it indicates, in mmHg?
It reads 96 mmHg
